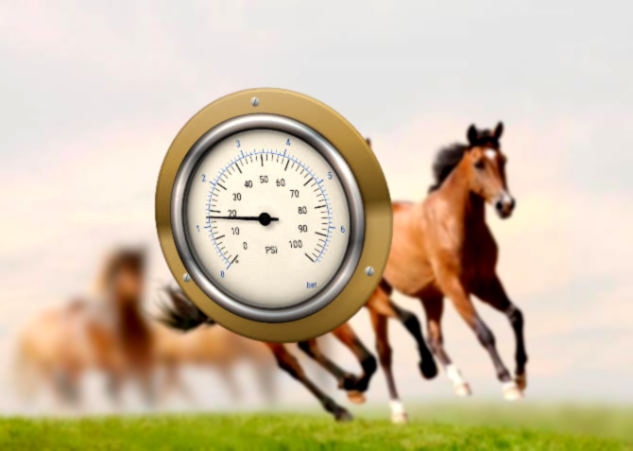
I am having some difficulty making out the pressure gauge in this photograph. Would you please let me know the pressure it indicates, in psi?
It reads 18 psi
